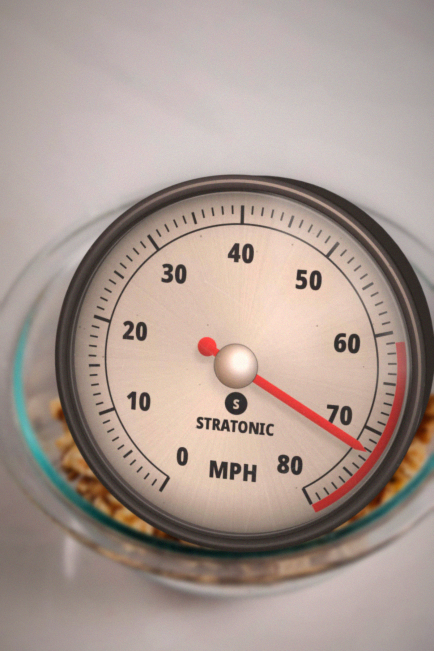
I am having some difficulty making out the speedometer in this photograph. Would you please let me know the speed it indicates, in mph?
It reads 72 mph
